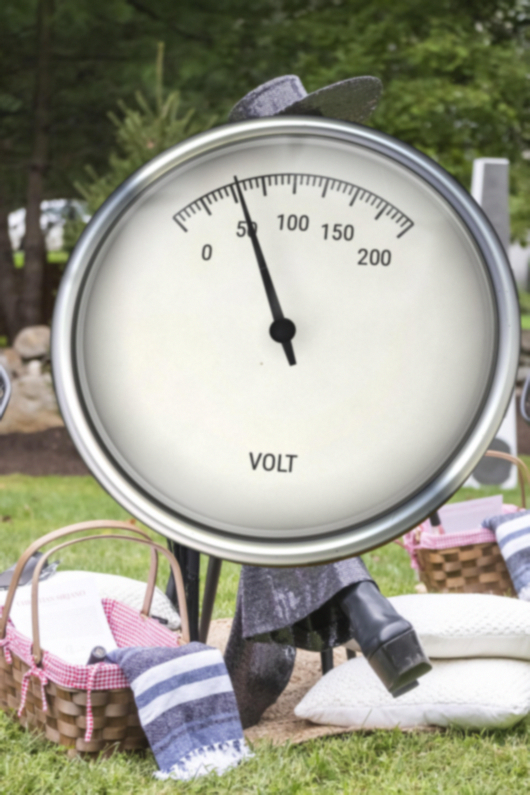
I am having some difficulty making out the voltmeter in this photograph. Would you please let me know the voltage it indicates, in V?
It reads 55 V
